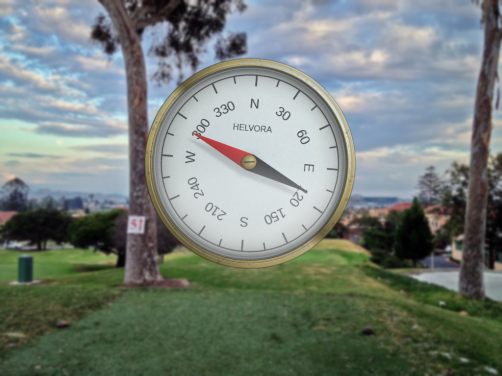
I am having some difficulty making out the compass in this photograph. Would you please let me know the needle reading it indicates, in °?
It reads 292.5 °
